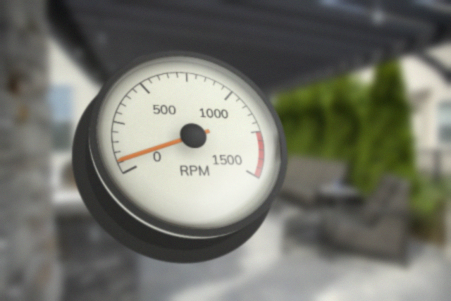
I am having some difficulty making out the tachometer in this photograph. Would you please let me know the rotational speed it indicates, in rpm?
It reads 50 rpm
